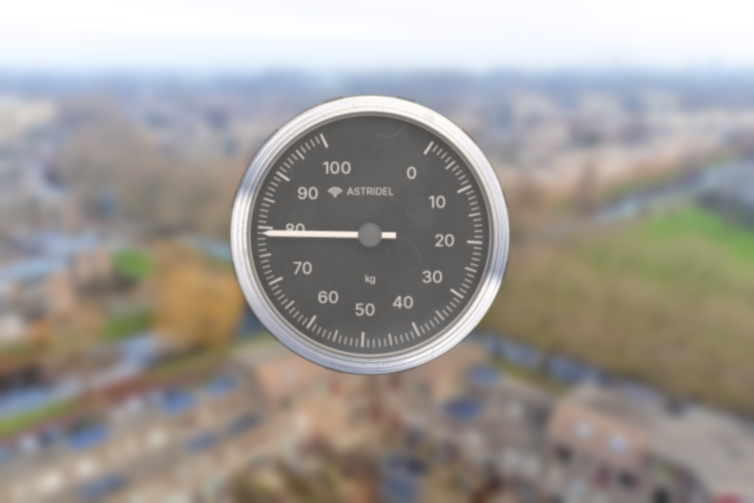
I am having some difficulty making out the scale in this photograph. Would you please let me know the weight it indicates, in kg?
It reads 79 kg
